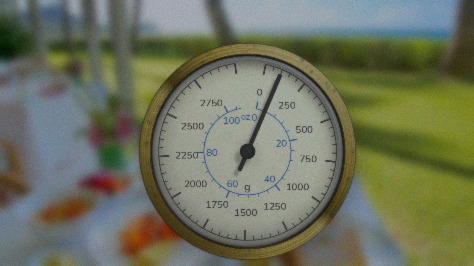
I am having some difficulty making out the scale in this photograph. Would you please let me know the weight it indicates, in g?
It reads 100 g
